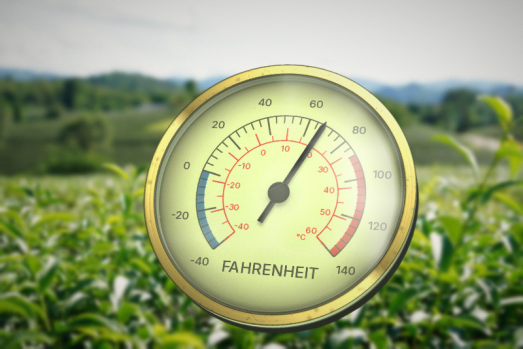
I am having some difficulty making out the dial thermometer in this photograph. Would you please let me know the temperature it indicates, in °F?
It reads 68 °F
